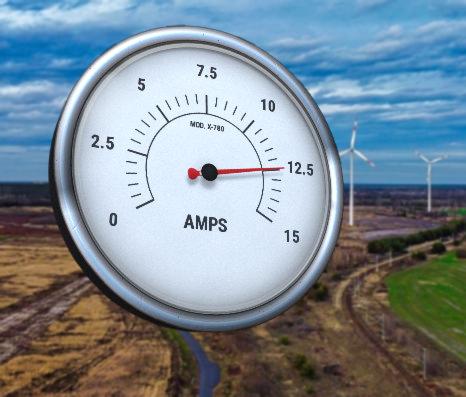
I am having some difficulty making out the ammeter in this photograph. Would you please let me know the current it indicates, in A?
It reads 12.5 A
